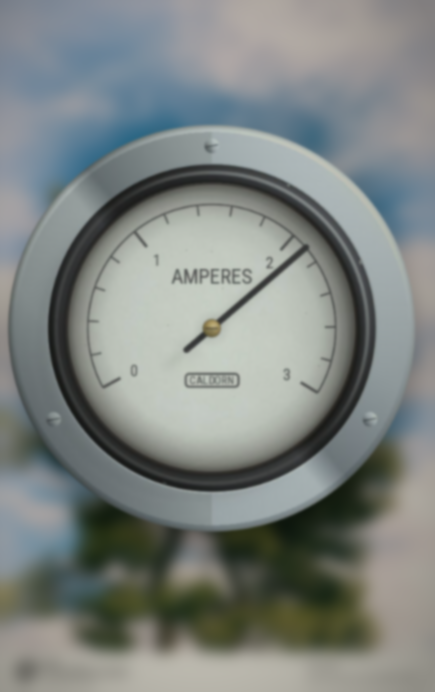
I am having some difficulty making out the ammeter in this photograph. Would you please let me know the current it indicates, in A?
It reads 2.1 A
